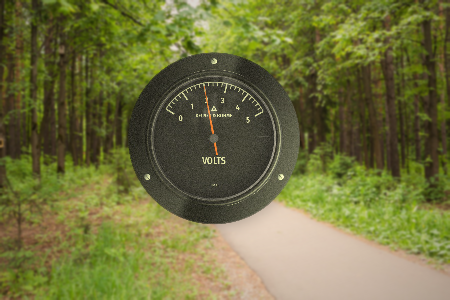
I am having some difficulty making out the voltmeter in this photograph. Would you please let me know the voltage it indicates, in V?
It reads 2 V
